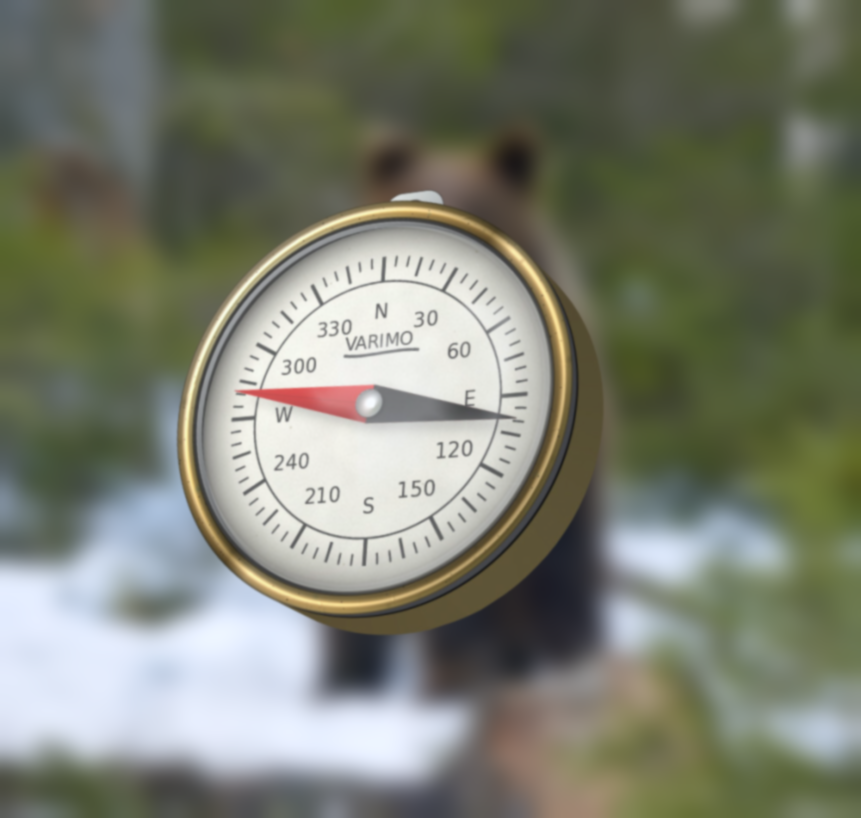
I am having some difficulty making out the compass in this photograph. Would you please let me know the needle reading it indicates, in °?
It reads 280 °
